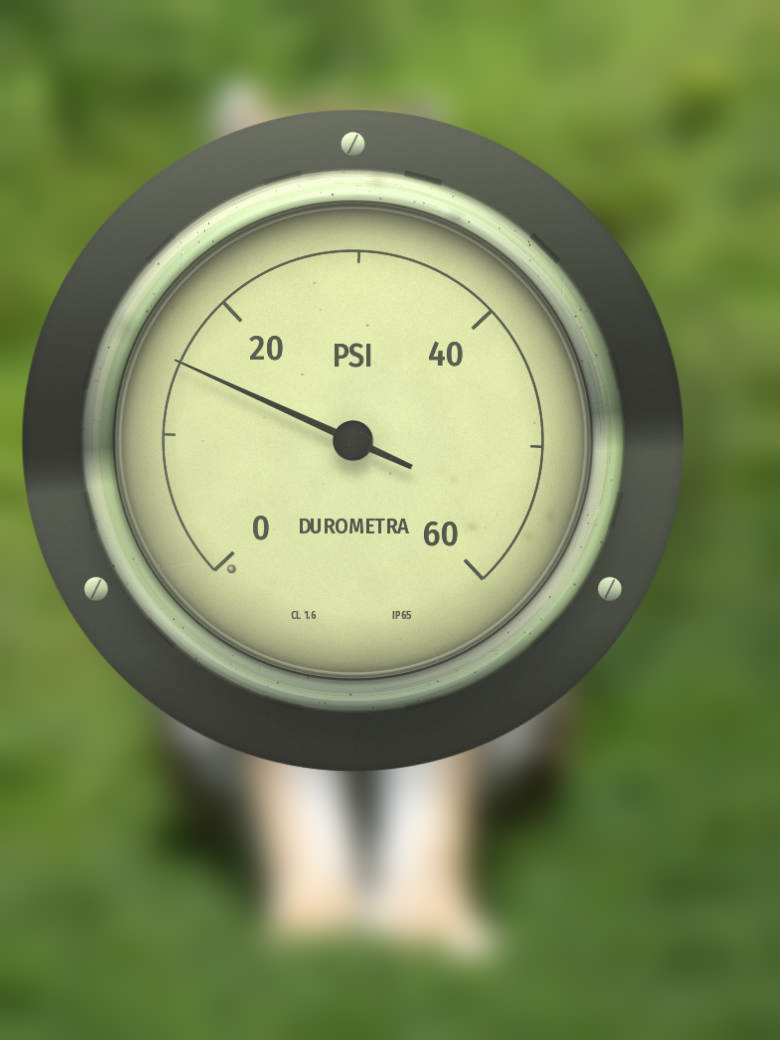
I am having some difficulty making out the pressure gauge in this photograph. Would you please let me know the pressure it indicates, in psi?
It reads 15 psi
